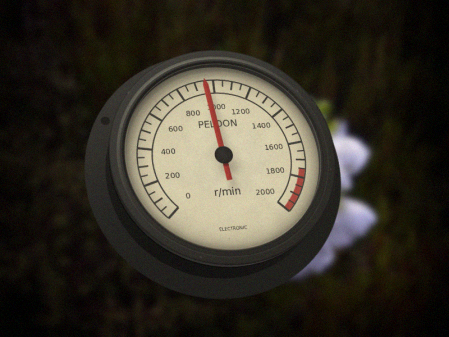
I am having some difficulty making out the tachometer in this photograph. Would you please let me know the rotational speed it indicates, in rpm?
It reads 950 rpm
